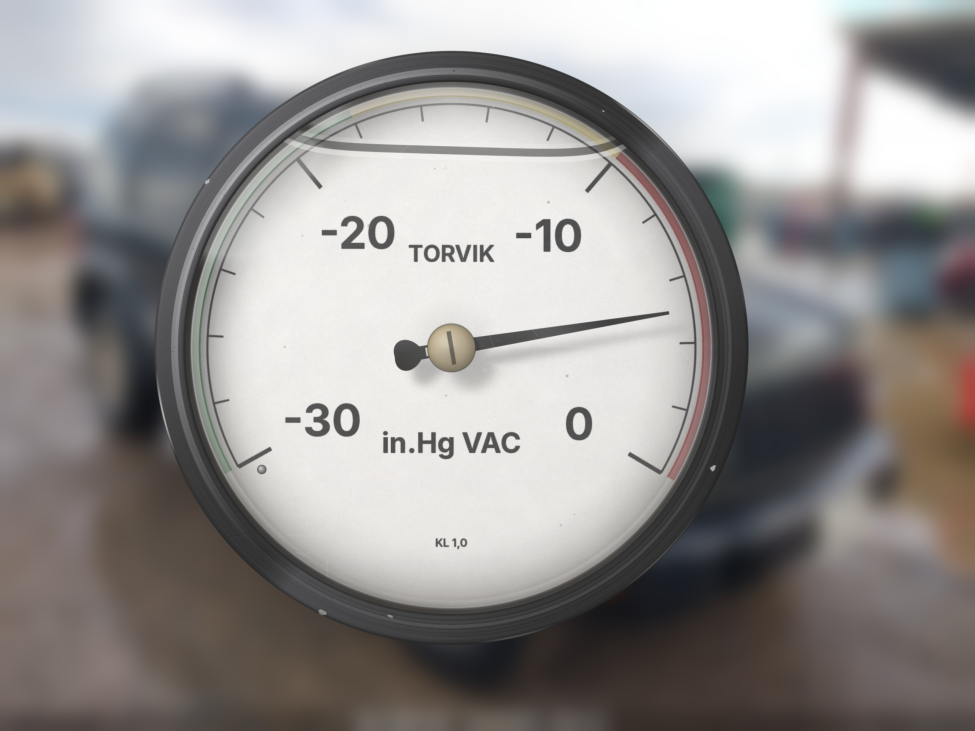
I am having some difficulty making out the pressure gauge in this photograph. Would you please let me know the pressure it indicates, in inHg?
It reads -5 inHg
